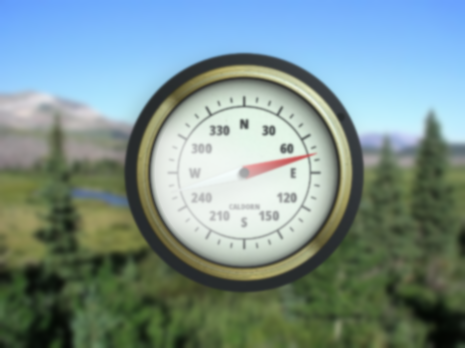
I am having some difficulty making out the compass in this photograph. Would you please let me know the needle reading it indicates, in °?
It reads 75 °
